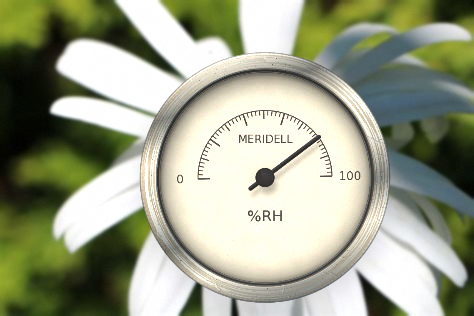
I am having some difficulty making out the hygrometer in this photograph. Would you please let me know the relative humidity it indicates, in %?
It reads 80 %
